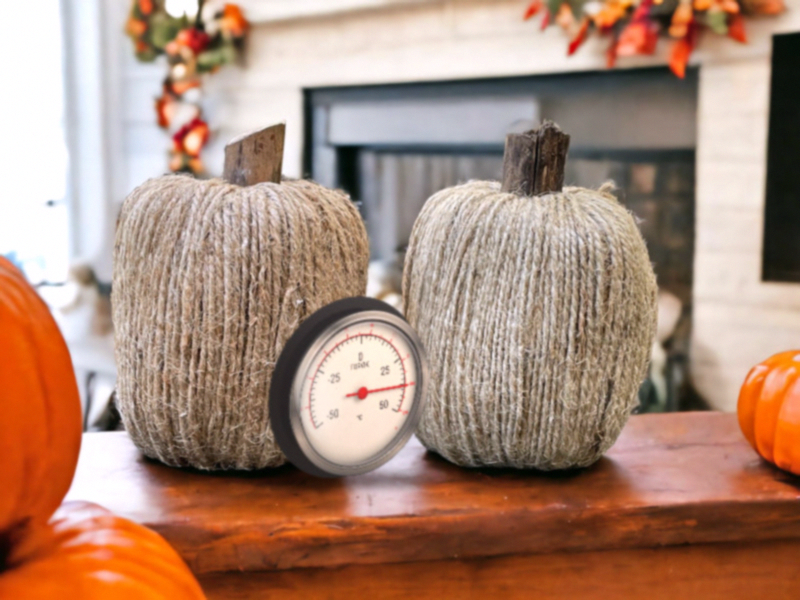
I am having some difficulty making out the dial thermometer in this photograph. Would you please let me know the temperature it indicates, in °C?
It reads 37.5 °C
